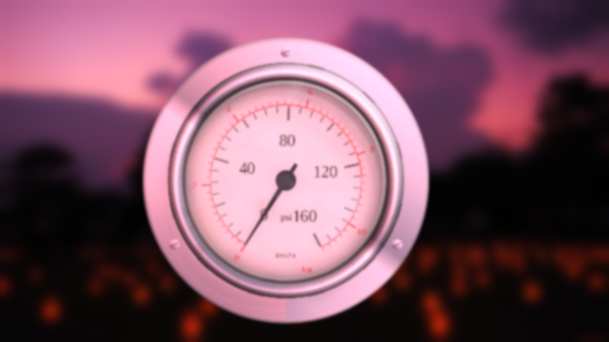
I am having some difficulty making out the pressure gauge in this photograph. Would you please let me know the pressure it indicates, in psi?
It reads 0 psi
